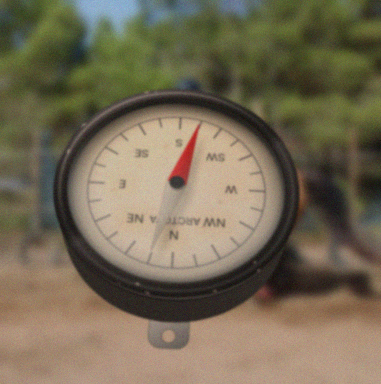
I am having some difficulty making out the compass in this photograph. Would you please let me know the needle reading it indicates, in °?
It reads 195 °
